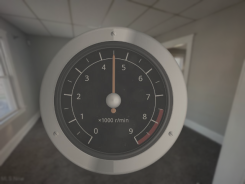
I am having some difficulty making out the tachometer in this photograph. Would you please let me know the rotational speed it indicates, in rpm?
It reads 4500 rpm
